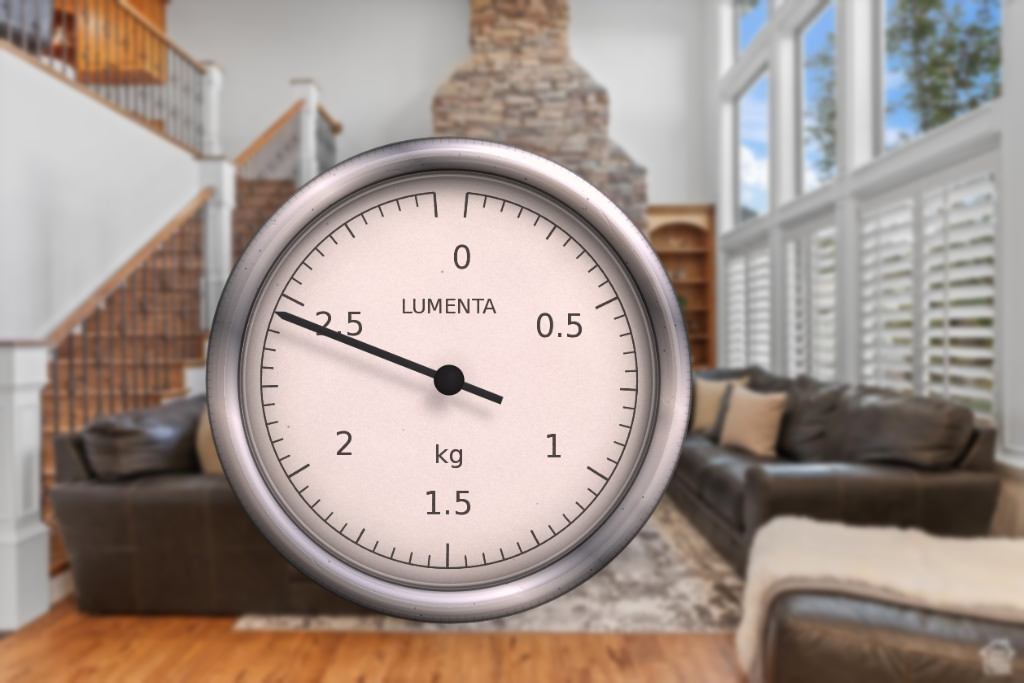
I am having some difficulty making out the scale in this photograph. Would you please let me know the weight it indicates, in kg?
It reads 2.45 kg
